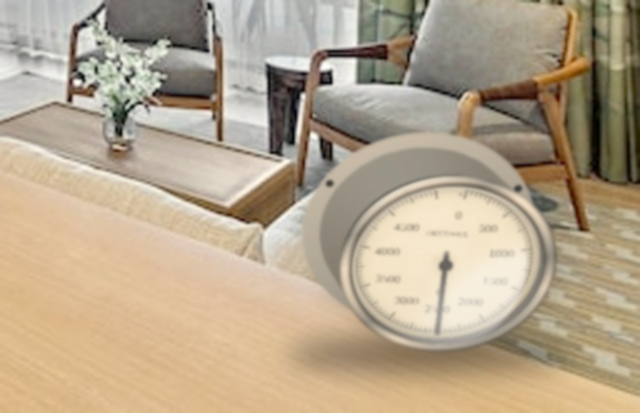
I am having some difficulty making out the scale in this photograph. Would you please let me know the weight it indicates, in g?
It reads 2500 g
